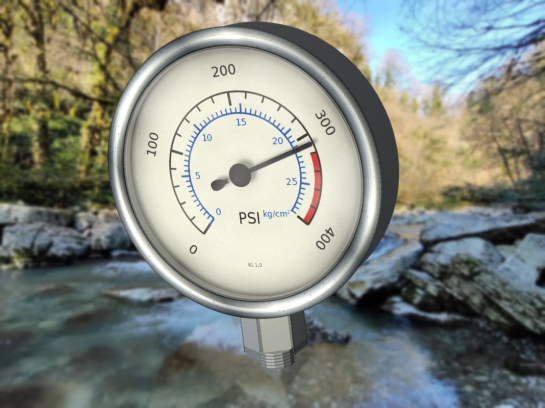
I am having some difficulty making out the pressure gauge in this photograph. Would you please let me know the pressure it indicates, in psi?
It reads 310 psi
